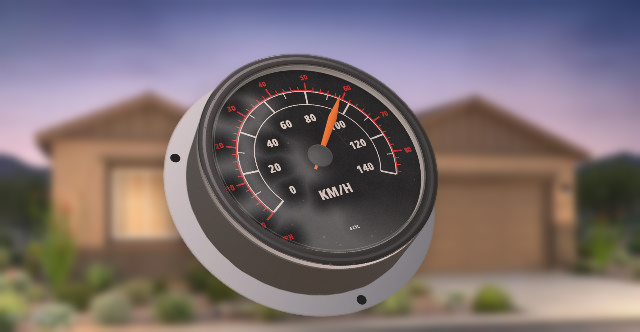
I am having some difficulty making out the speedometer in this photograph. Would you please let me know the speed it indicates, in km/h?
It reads 95 km/h
